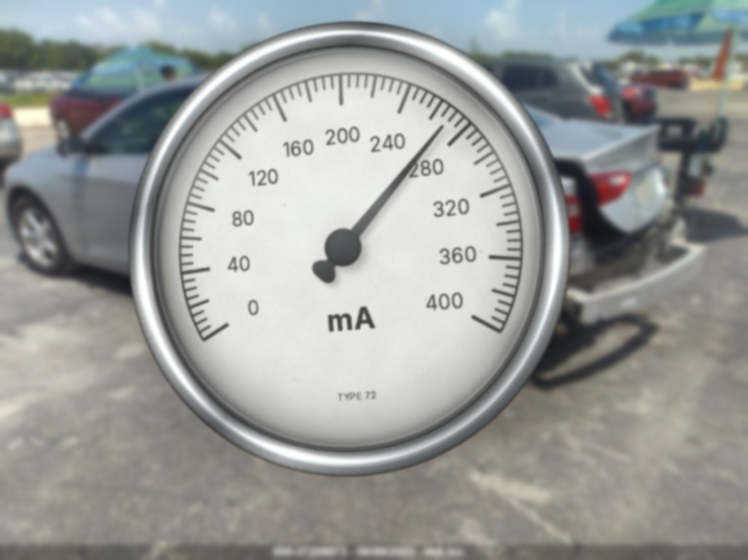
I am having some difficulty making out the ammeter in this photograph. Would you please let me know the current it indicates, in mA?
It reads 270 mA
